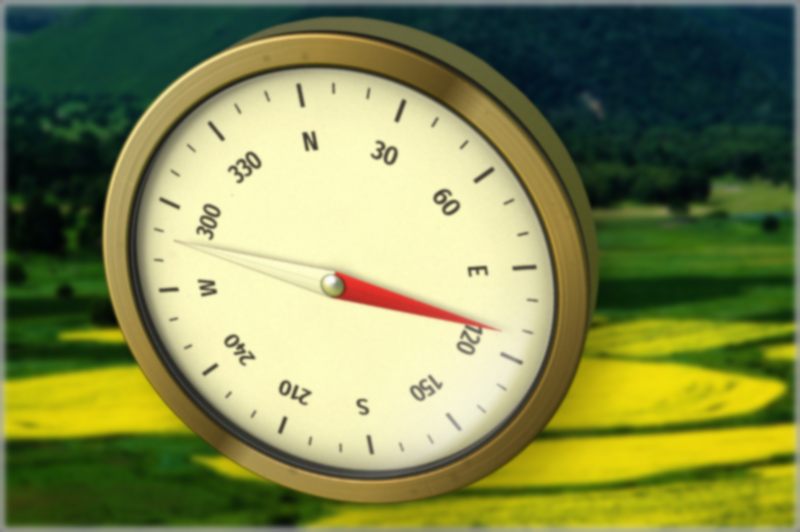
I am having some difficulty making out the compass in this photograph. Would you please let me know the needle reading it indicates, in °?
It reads 110 °
